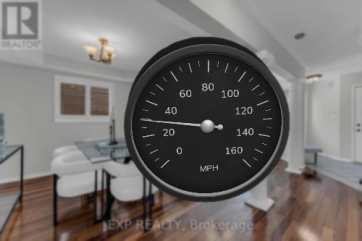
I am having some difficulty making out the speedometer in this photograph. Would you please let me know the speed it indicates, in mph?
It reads 30 mph
